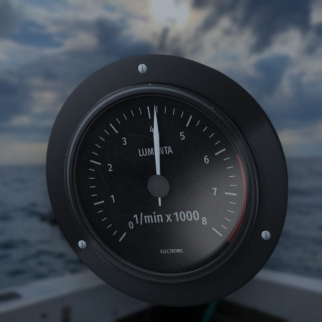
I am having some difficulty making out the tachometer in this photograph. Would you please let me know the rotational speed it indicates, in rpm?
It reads 4200 rpm
